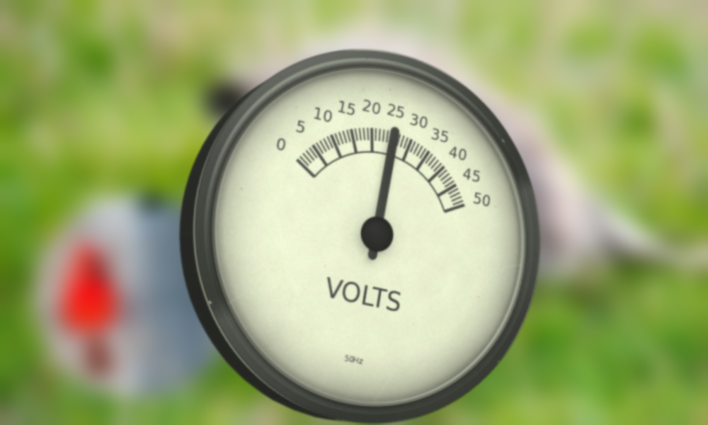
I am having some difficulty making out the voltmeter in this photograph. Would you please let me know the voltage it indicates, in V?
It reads 25 V
